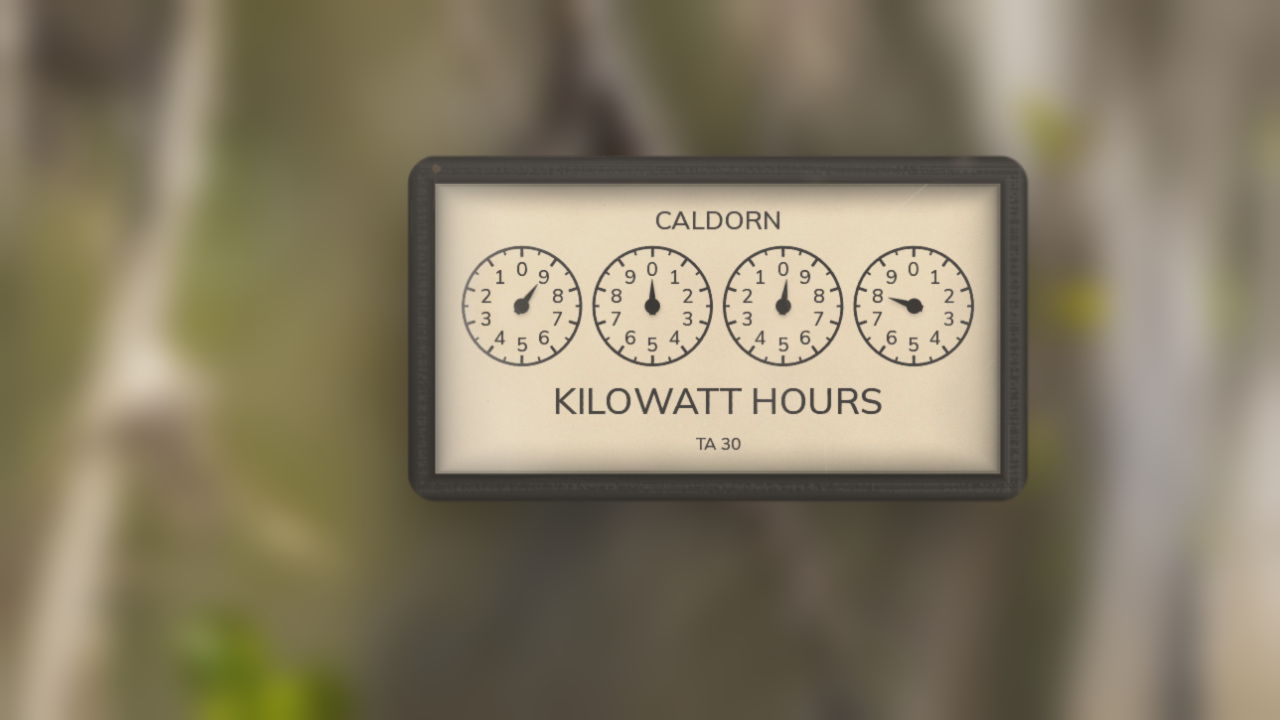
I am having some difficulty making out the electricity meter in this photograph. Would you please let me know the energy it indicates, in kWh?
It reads 8998 kWh
